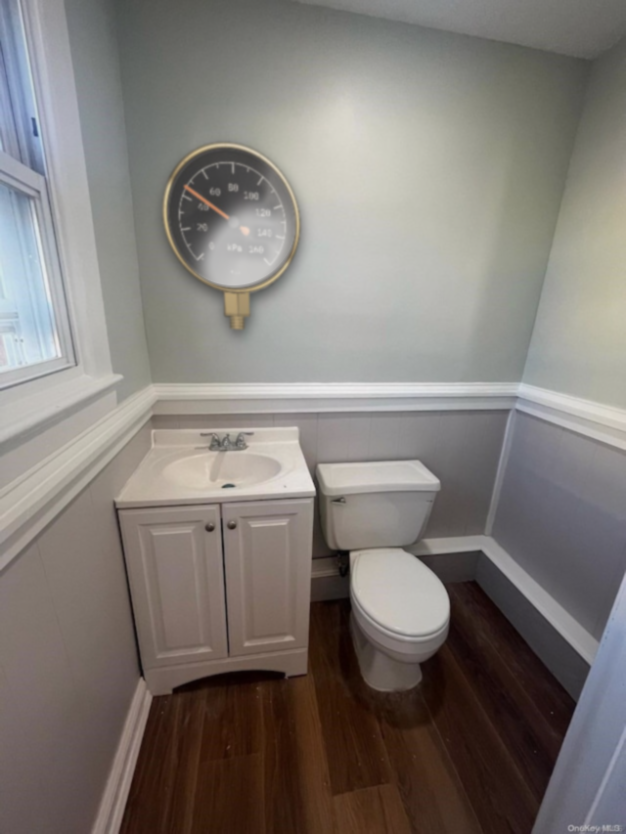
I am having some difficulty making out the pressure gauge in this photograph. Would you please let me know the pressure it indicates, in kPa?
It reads 45 kPa
